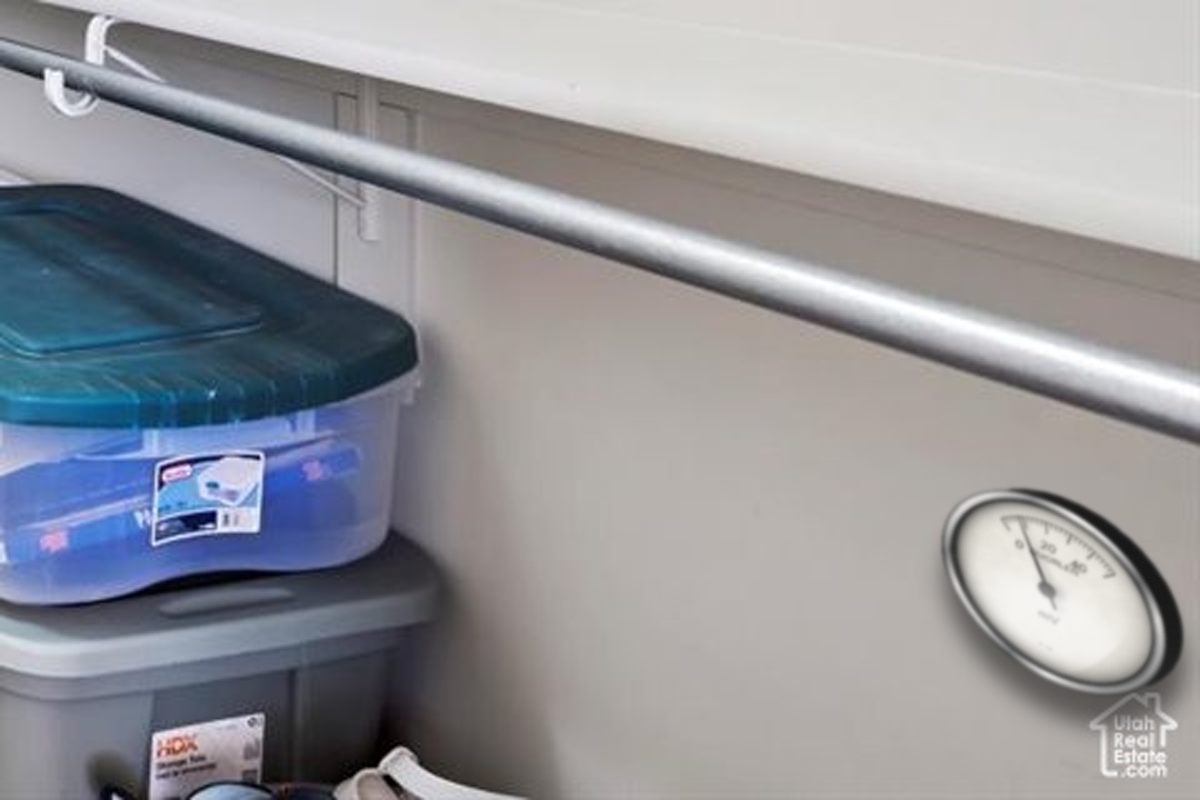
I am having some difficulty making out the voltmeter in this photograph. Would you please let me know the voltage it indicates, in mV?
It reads 10 mV
